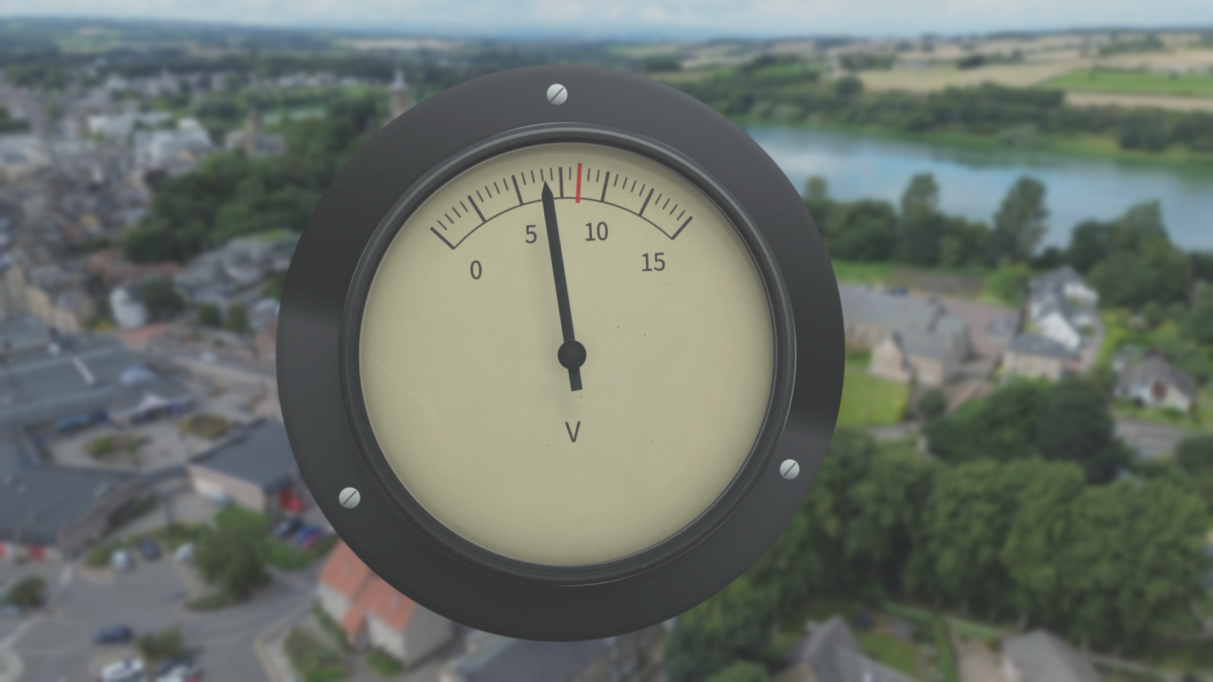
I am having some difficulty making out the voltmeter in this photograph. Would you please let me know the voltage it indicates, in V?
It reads 6.5 V
